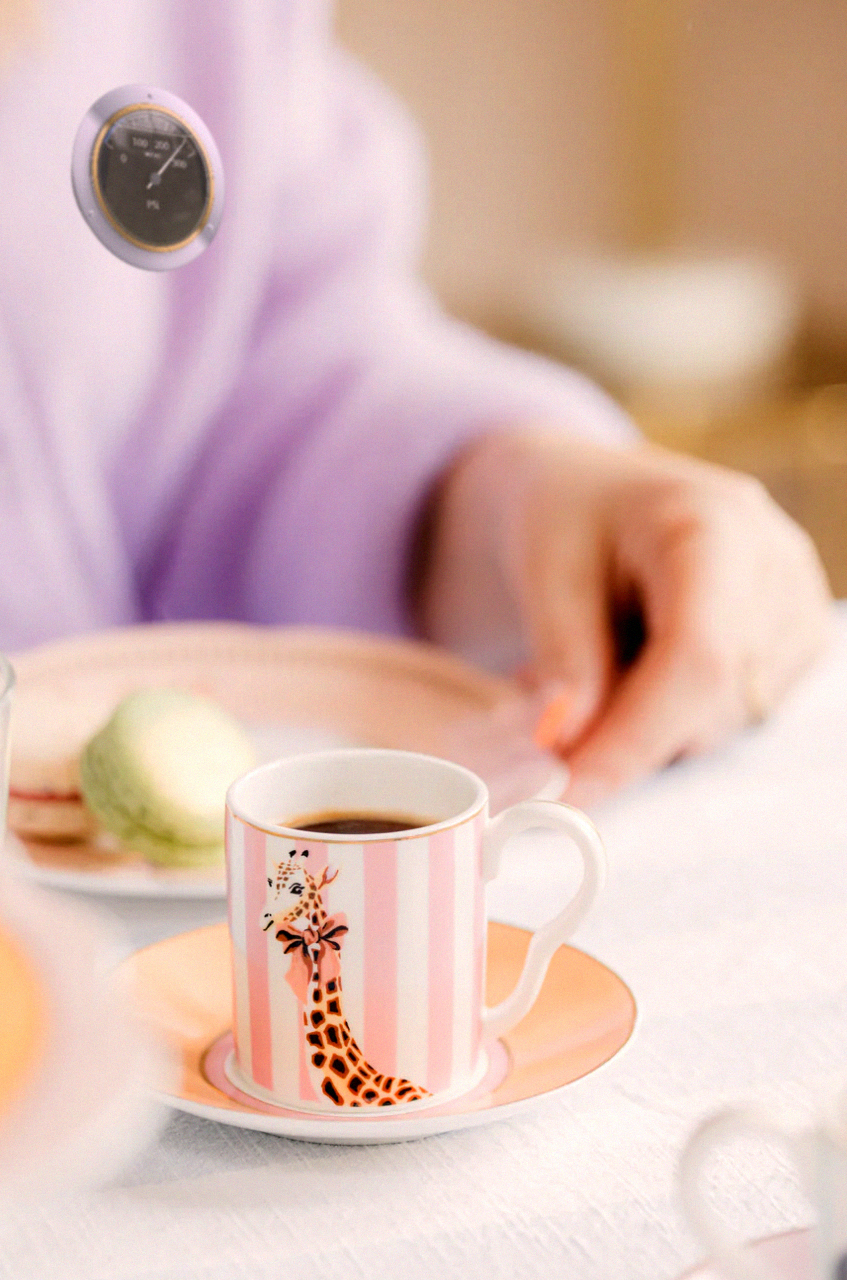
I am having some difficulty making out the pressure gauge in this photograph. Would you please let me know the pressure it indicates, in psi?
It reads 260 psi
